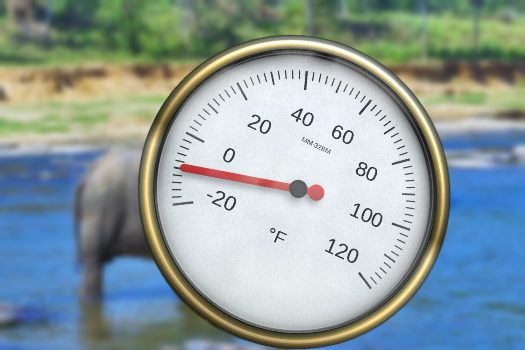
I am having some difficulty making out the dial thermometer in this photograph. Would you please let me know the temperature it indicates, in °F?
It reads -10 °F
